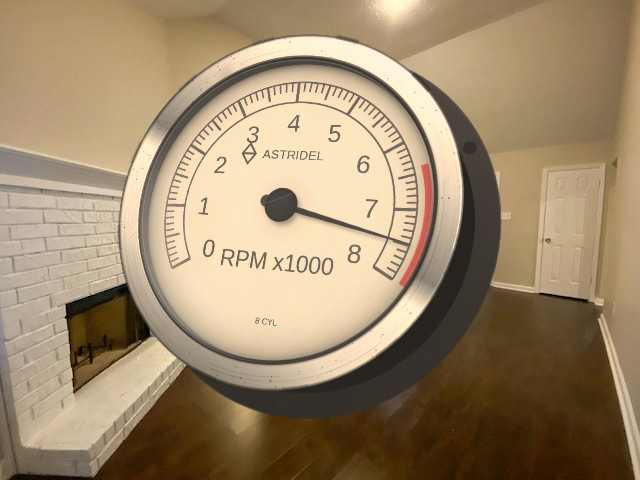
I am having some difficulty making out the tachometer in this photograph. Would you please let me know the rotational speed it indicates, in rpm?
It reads 7500 rpm
